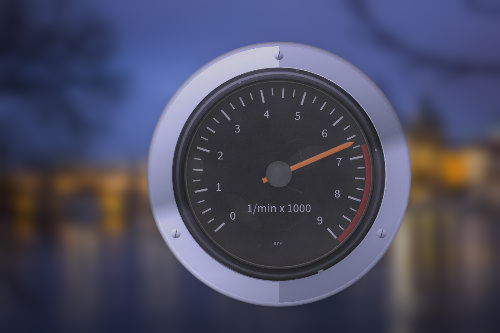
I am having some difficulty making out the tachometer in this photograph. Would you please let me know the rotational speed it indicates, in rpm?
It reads 6625 rpm
